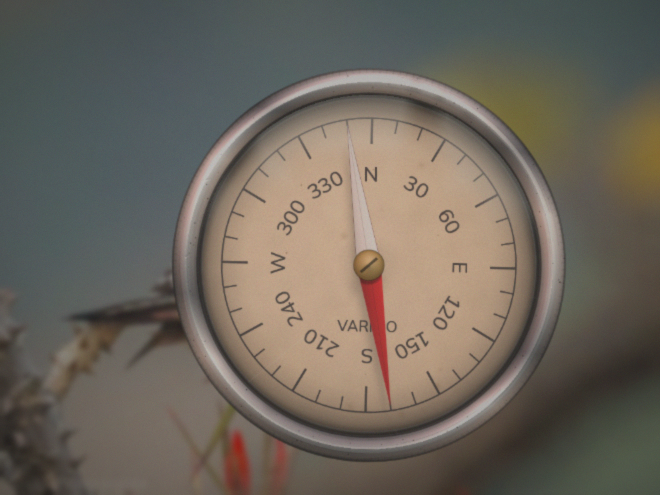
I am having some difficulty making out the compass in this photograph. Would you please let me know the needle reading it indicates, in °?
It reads 170 °
